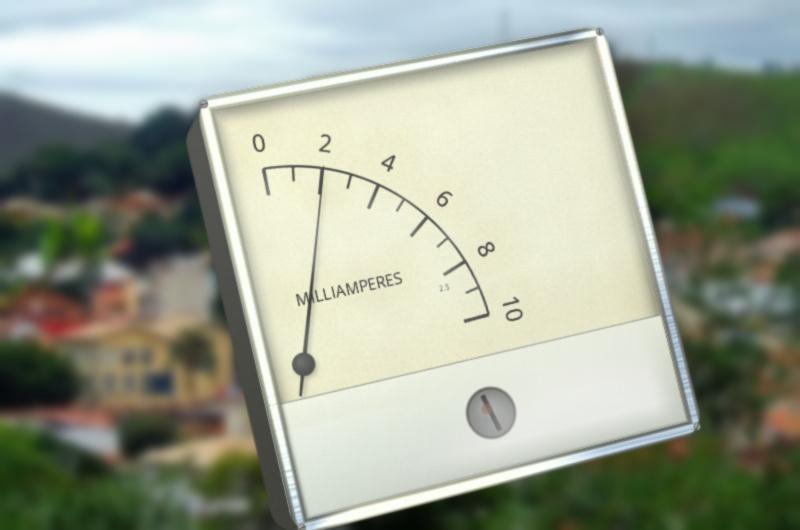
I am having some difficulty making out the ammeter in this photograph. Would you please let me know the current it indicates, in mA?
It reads 2 mA
